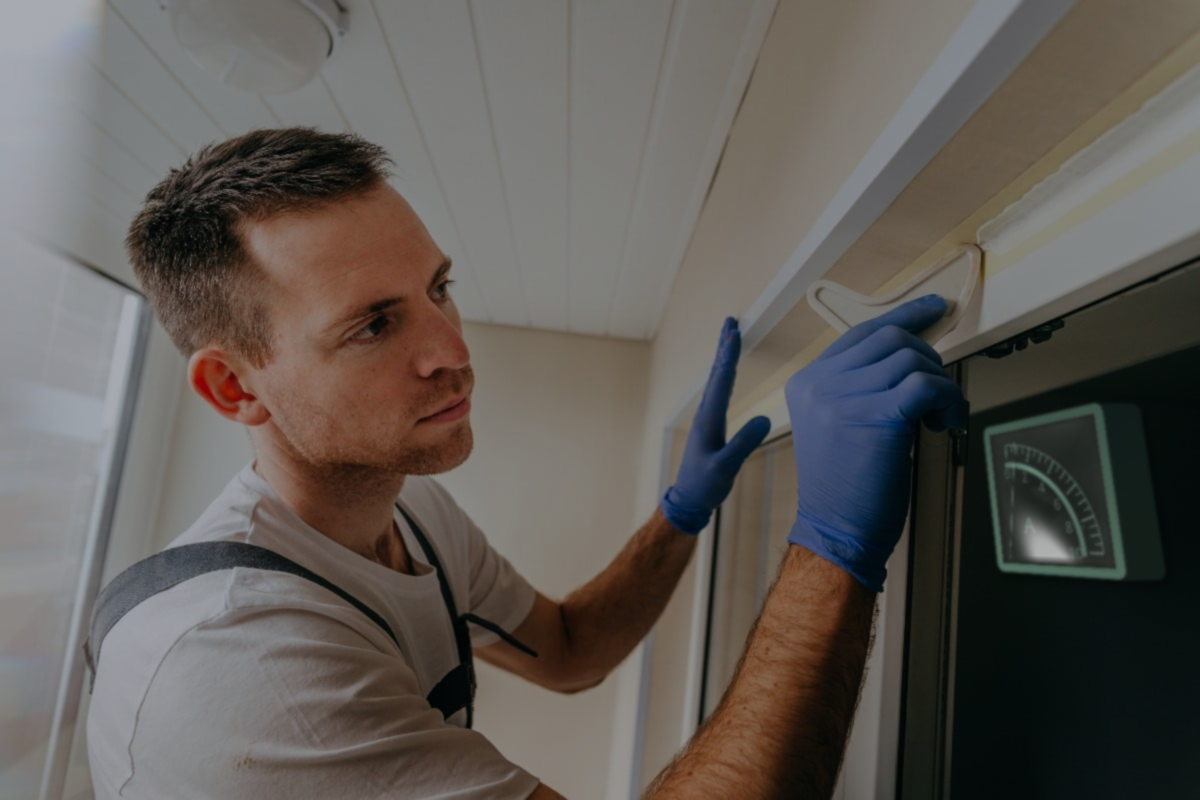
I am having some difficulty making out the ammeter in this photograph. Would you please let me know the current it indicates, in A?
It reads 1 A
